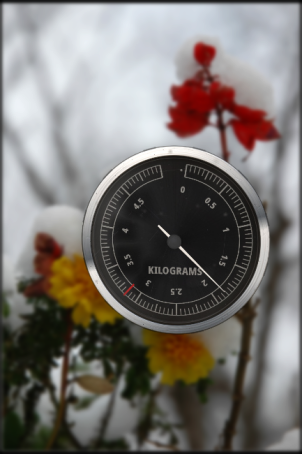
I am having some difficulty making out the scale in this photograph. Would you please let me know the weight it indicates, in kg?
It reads 1.85 kg
